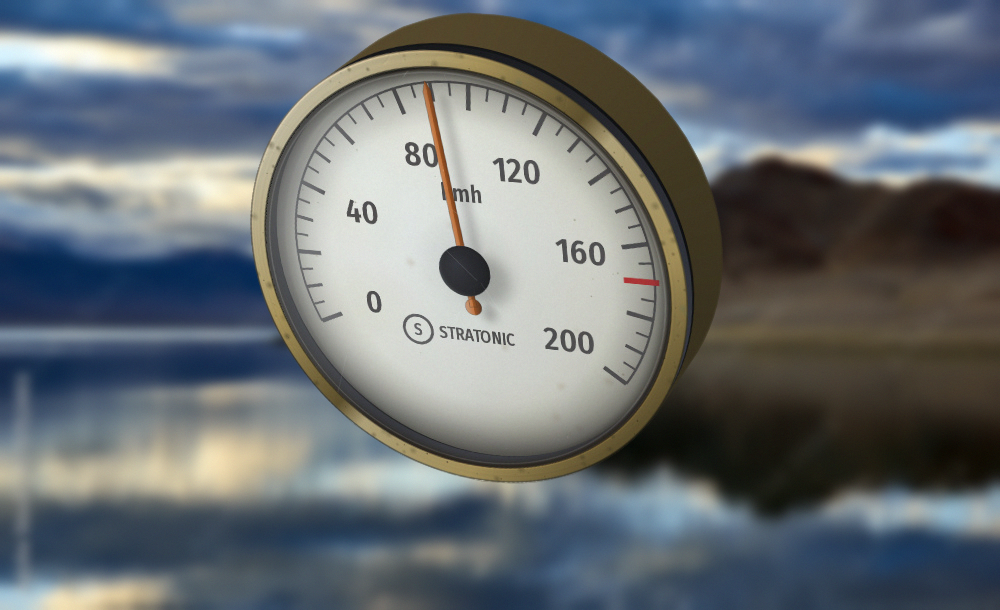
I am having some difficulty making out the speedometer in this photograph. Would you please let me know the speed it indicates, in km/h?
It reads 90 km/h
